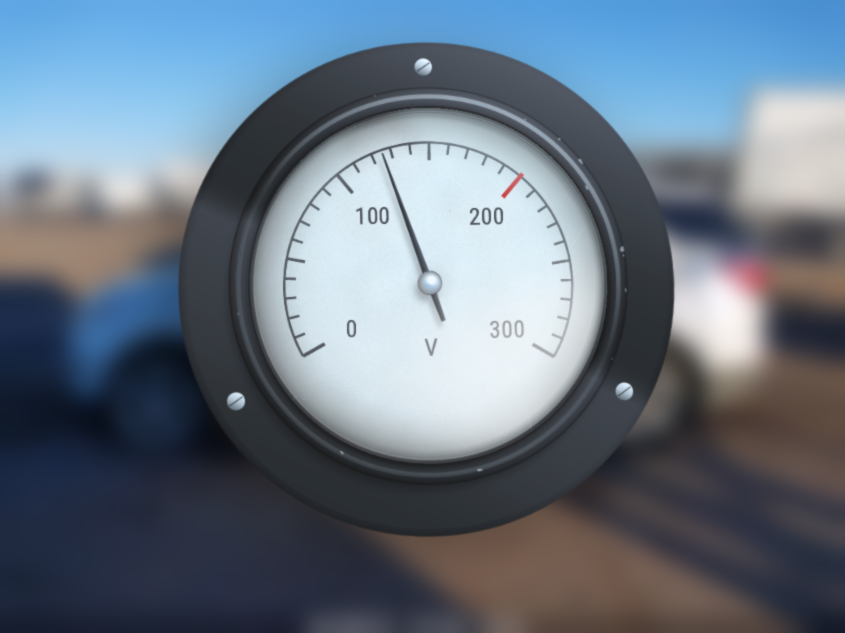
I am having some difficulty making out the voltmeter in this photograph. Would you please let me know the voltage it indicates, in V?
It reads 125 V
